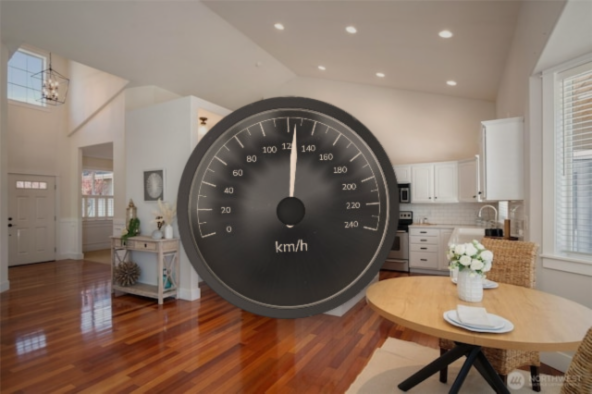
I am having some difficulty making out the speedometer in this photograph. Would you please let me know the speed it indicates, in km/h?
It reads 125 km/h
